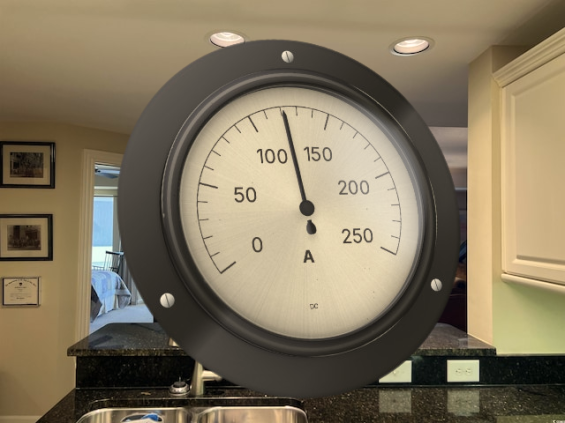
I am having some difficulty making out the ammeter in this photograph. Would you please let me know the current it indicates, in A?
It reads 120 A
